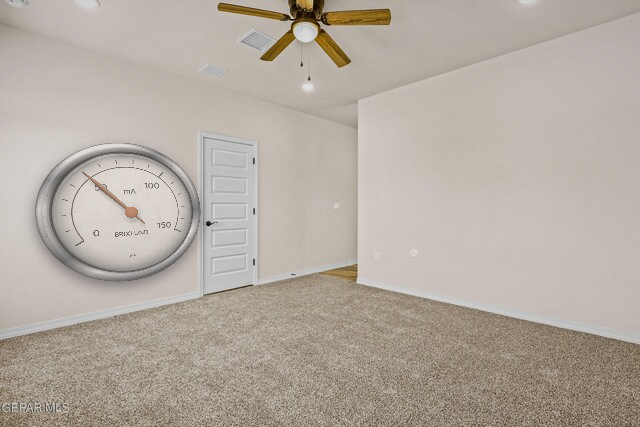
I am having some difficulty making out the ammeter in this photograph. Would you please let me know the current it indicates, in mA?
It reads 50 mA
